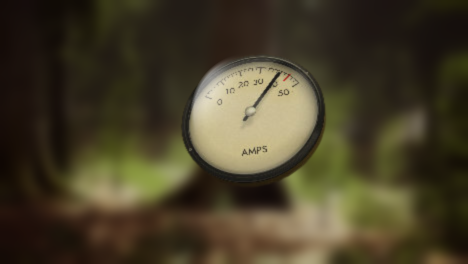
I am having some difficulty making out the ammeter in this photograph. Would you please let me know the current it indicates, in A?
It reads 40 A
